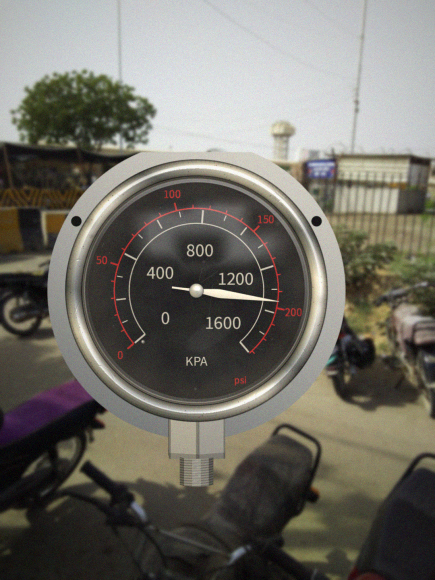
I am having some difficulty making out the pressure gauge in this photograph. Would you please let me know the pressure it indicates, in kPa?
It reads 1350 kPa
